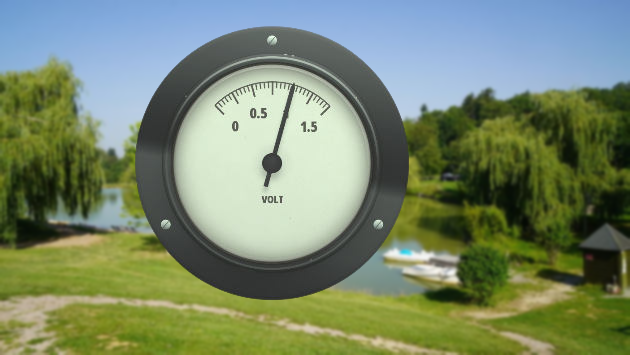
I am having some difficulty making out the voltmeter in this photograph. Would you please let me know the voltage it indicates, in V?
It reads 1 V
